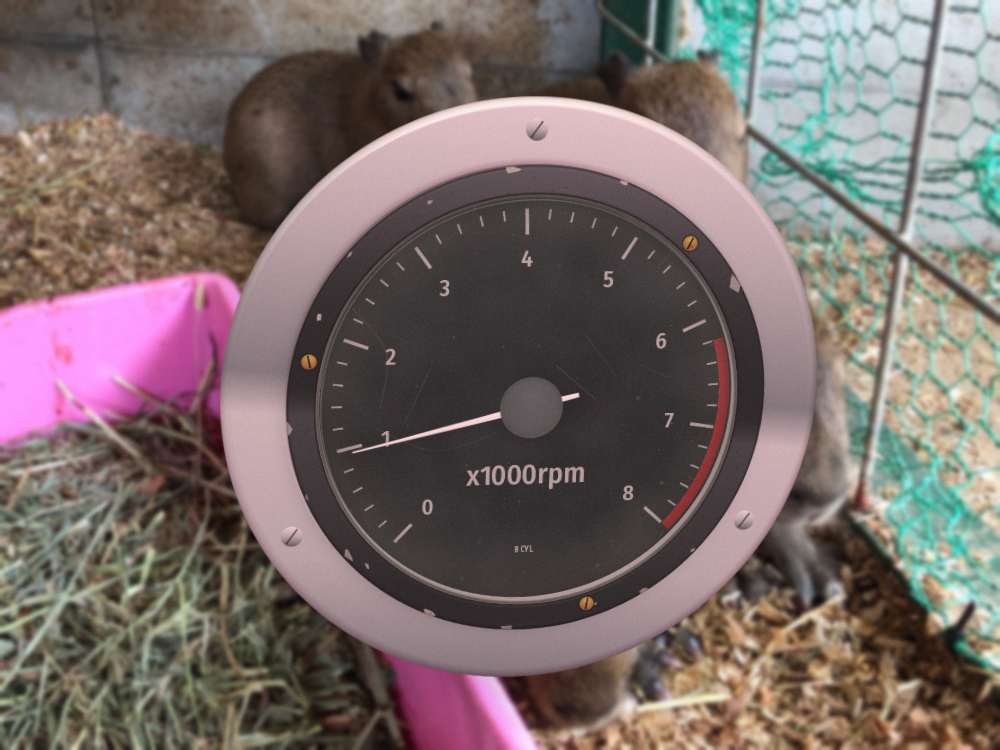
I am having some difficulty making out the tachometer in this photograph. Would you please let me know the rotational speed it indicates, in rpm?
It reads 1000 rpm
